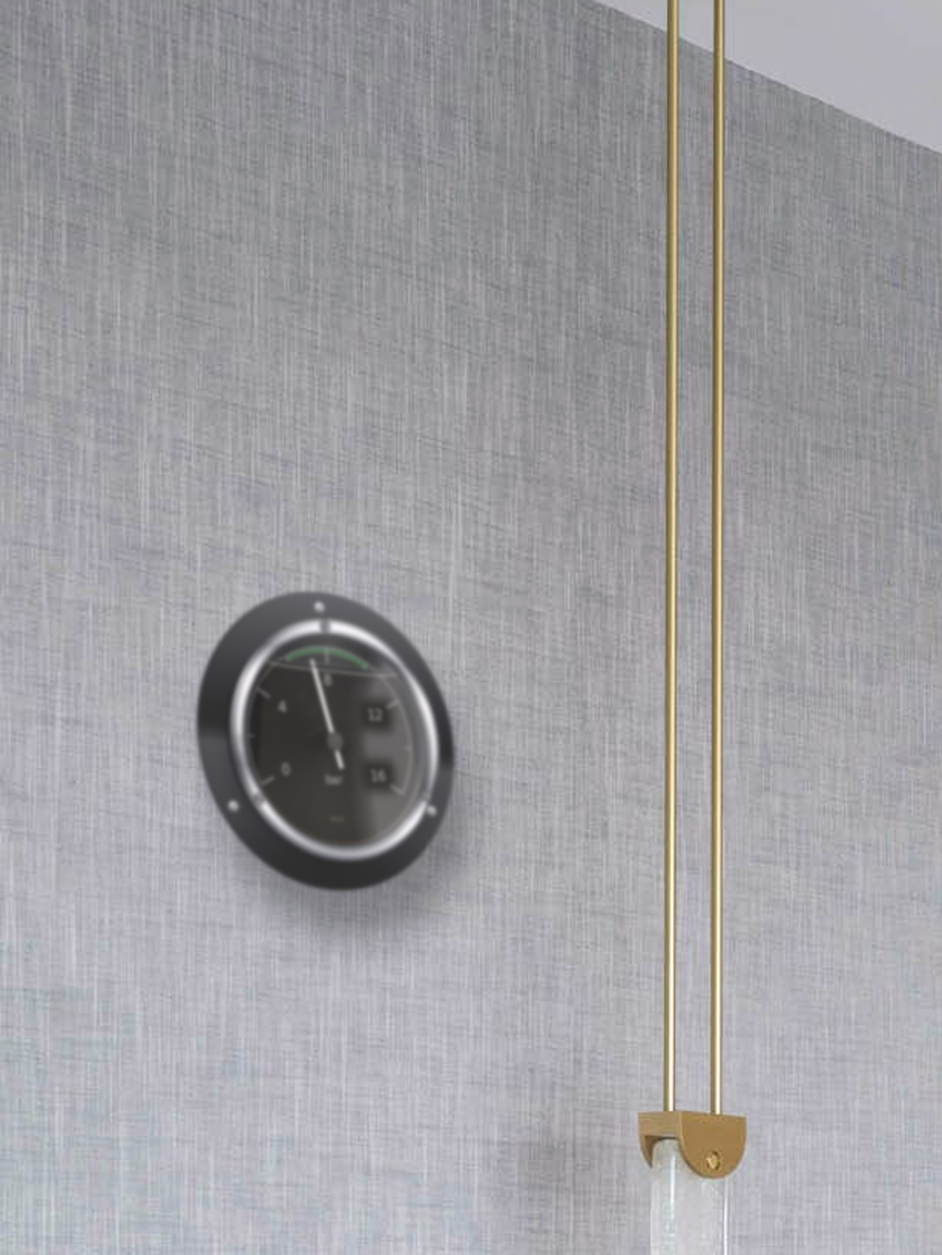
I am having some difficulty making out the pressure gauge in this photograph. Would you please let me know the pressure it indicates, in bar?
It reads 7 bar
